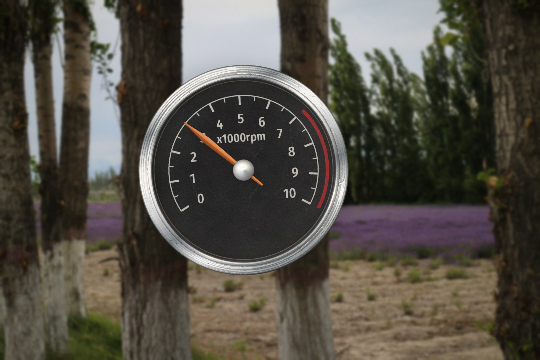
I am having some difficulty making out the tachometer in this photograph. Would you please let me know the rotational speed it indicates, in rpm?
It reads 3000 rpm
